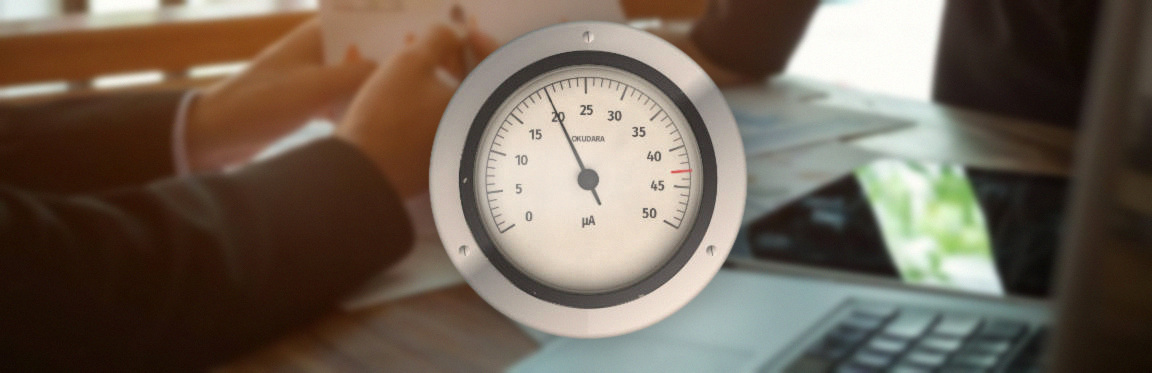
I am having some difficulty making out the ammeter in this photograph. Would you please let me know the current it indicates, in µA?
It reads 20 µA
